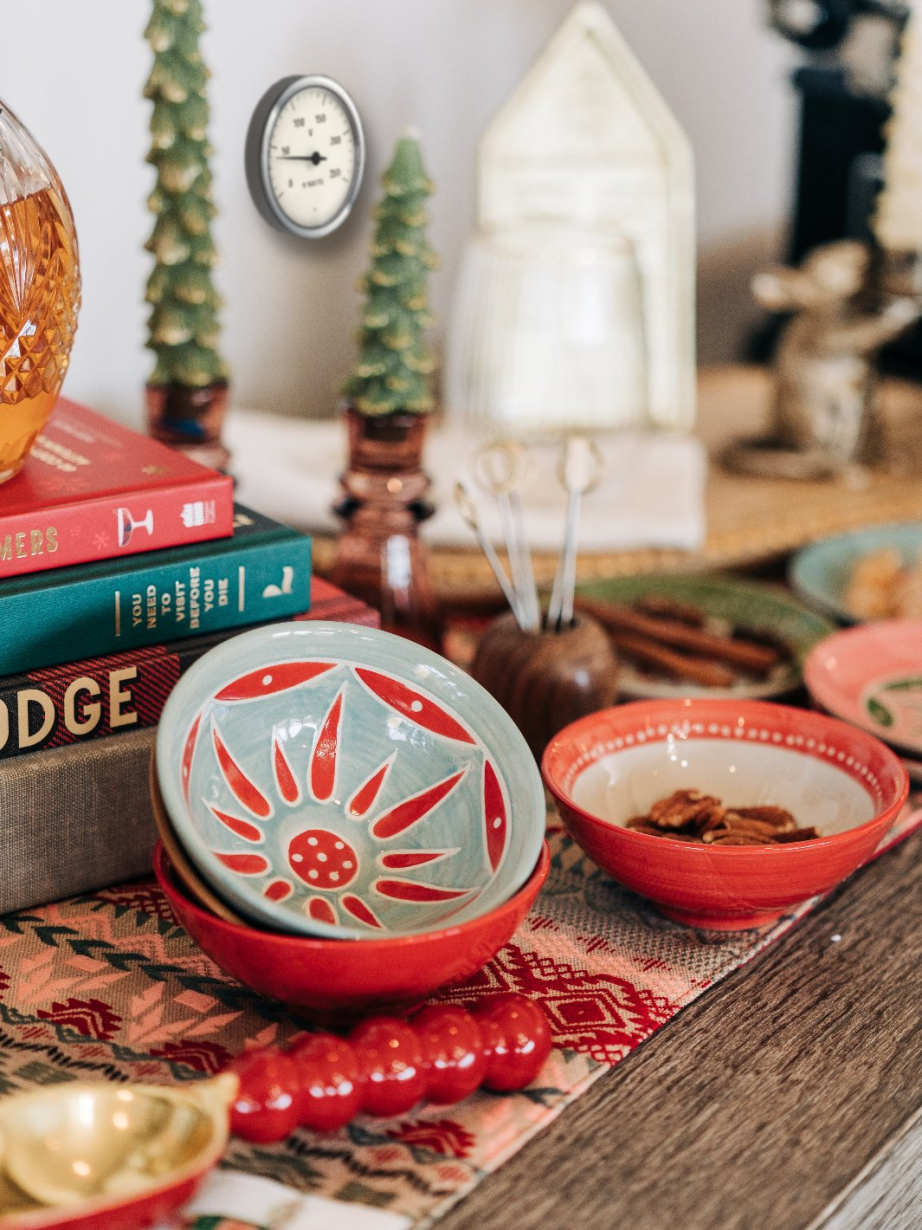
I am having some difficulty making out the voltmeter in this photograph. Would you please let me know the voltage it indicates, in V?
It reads 40 V
